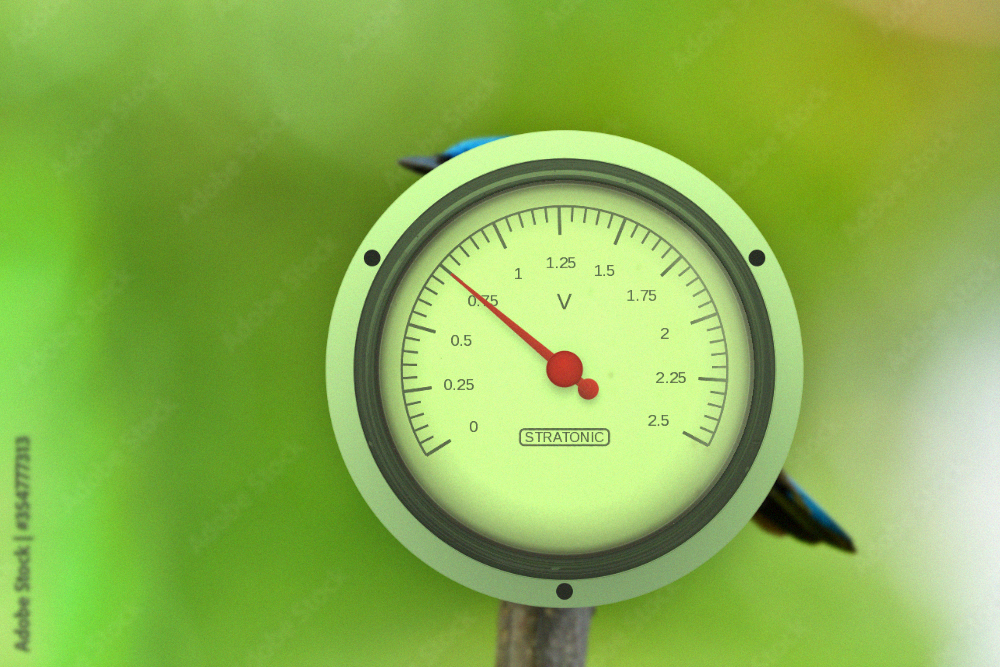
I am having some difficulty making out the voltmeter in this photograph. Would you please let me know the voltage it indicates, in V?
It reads 0.75 V
